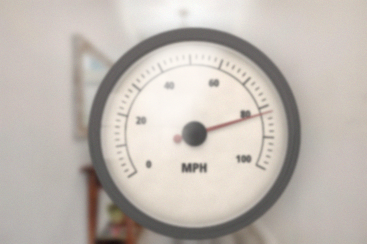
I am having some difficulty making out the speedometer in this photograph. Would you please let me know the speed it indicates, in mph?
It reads 82 mph
